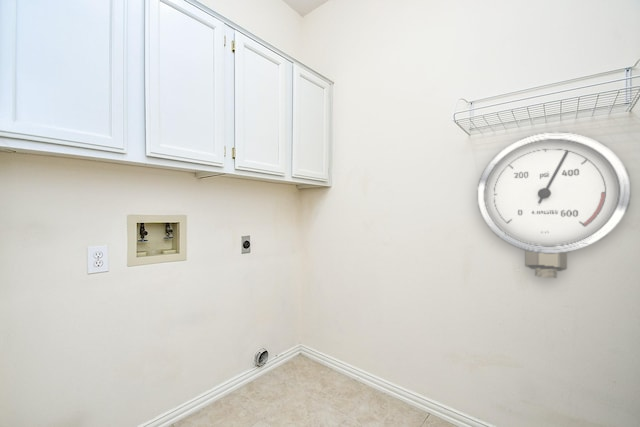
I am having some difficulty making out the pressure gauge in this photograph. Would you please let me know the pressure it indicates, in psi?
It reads 350 psi
